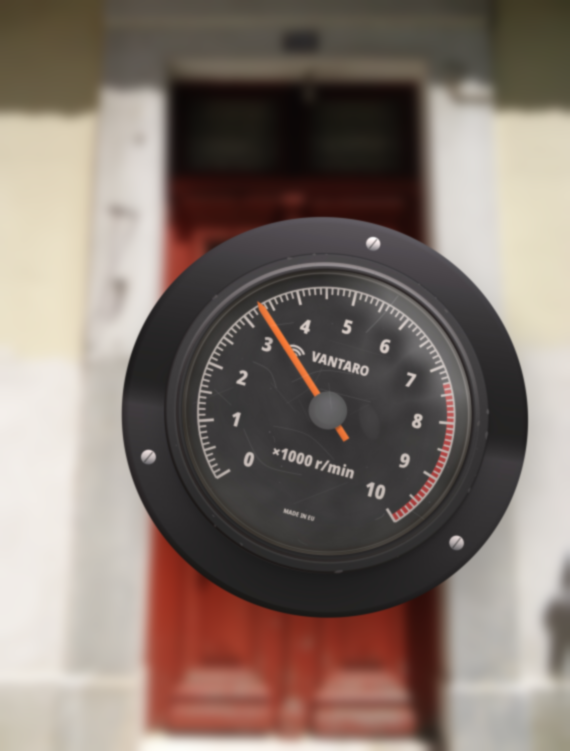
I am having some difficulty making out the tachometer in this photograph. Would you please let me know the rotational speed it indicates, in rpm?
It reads 3300 rpm
